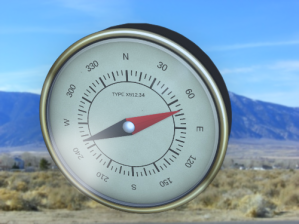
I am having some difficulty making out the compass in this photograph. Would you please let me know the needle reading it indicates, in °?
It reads 70 °
